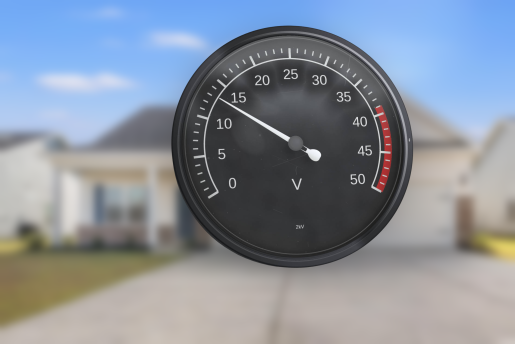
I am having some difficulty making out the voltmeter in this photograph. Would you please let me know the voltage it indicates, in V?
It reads 13 V
